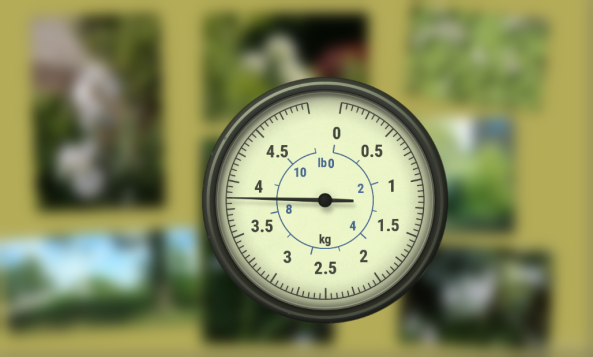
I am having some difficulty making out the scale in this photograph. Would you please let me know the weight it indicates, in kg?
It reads 3.85 kg
